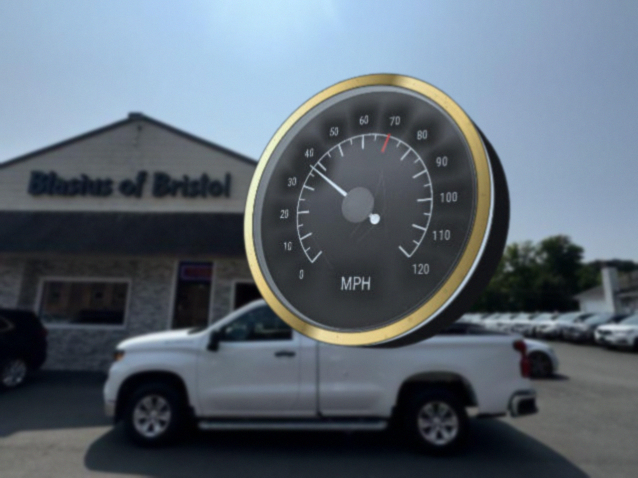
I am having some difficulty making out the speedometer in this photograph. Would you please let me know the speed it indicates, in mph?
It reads 37.5 mph
